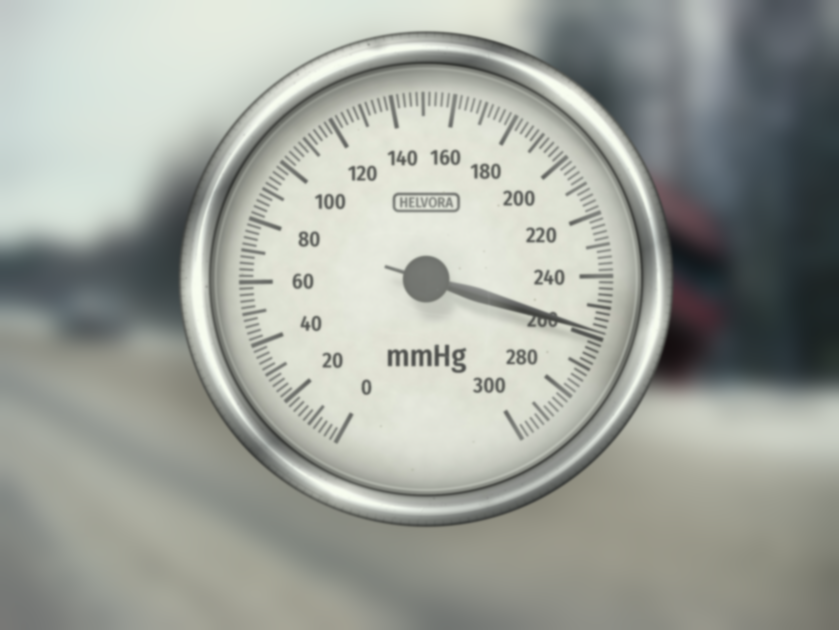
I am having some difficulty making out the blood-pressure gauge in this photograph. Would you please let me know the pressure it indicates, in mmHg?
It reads 258 mmHg
